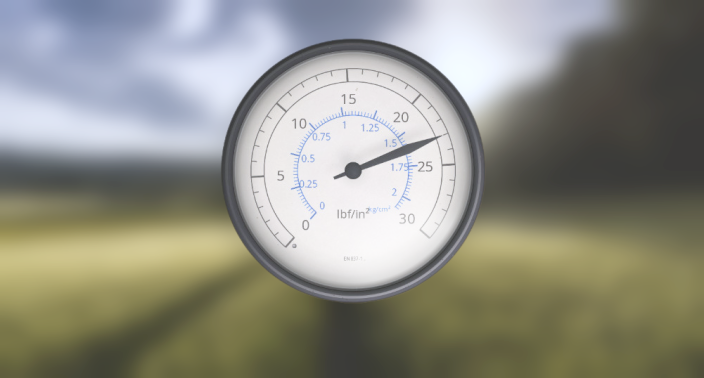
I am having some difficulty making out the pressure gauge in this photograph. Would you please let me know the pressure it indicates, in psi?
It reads 23 psi
